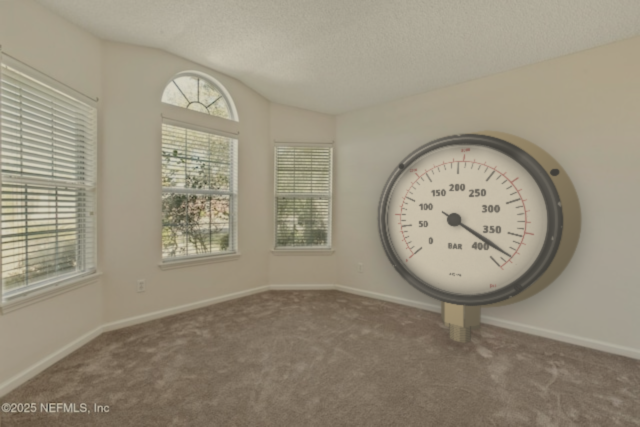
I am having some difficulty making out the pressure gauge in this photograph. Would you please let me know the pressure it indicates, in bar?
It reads 380 bar
